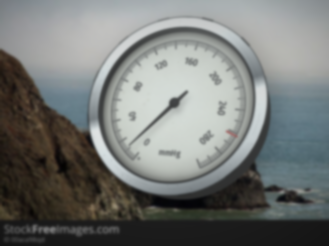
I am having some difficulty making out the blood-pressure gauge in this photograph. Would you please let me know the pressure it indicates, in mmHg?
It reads 10 mmHg
